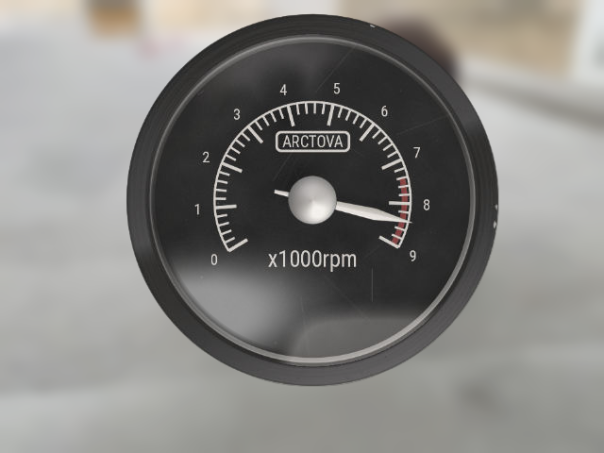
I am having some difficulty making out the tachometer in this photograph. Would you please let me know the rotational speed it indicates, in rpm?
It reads 8400 rpm
